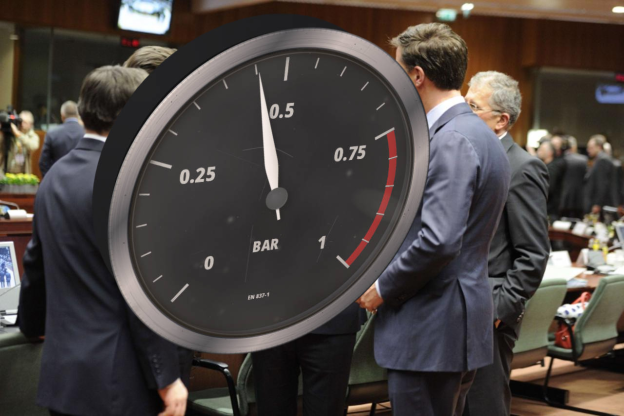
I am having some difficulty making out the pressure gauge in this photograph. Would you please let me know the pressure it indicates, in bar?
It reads 0.45 bar
